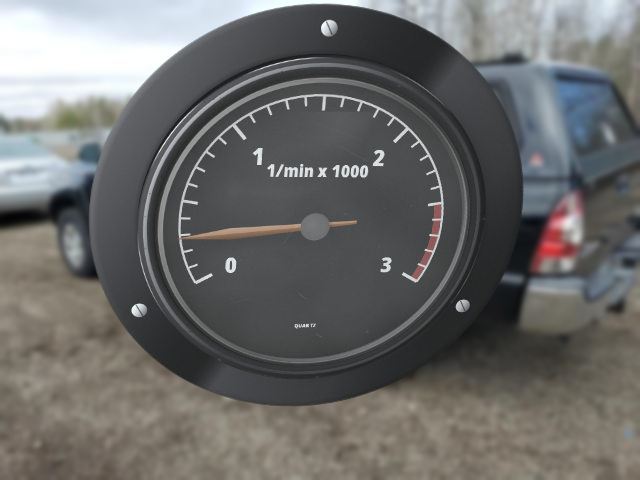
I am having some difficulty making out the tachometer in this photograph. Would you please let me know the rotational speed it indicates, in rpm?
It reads 300 rpm
